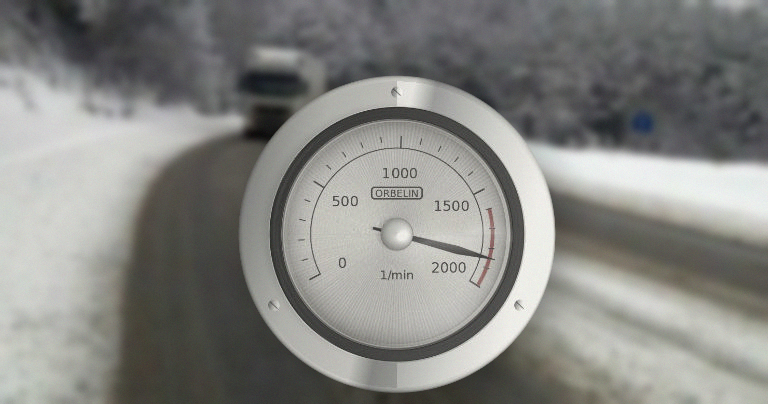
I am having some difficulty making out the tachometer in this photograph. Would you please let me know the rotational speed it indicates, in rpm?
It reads 1850 rpm
